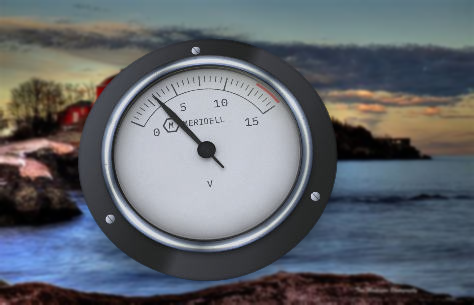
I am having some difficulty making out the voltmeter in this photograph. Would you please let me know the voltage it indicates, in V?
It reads 3 V
